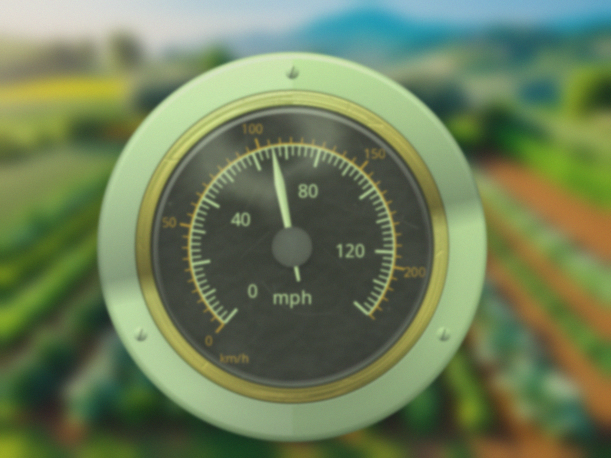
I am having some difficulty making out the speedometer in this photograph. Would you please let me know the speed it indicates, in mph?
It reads 66 mph
